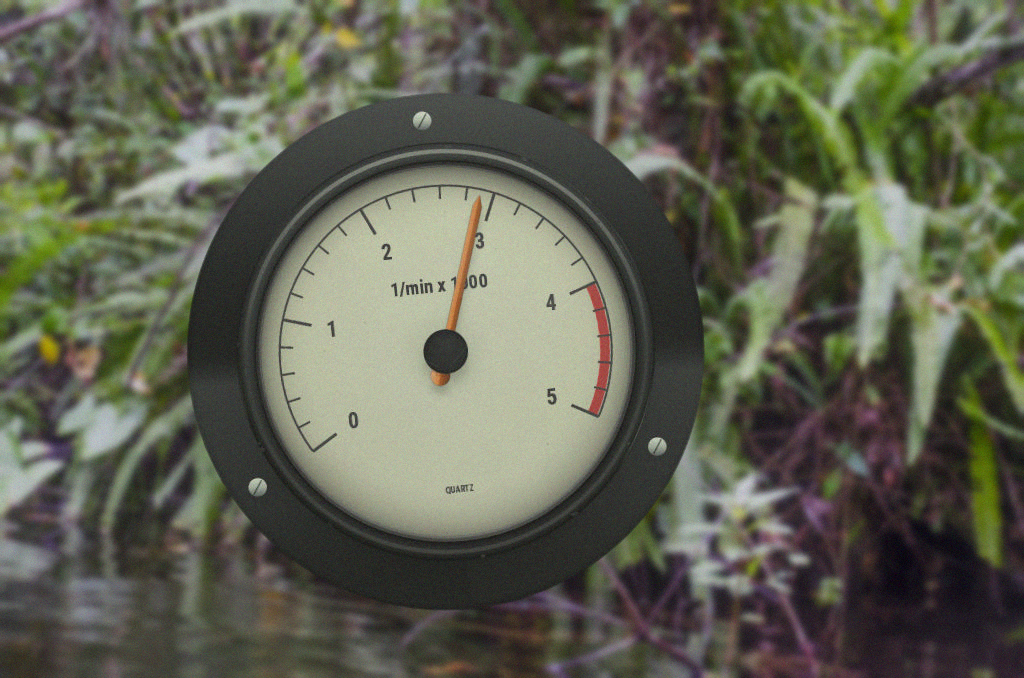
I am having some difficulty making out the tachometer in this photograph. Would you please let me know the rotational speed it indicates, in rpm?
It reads 2900 rpm
